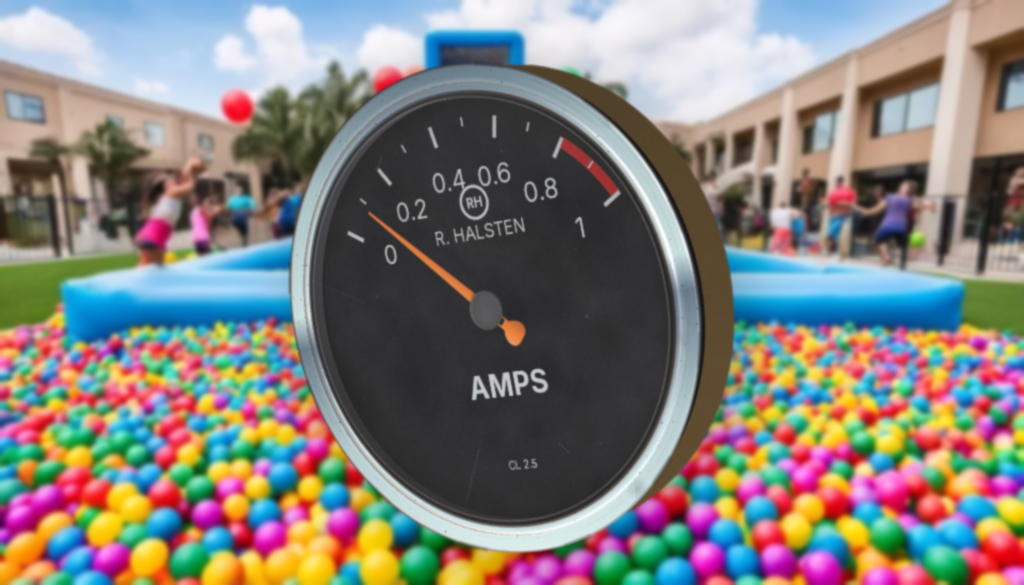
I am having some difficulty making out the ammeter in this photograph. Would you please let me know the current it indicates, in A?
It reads 0.1 A
